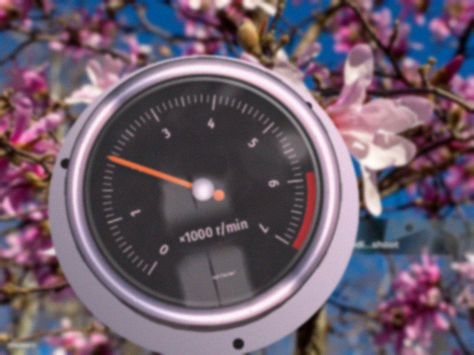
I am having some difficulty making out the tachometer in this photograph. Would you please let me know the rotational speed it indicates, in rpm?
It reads 2000 rpm
